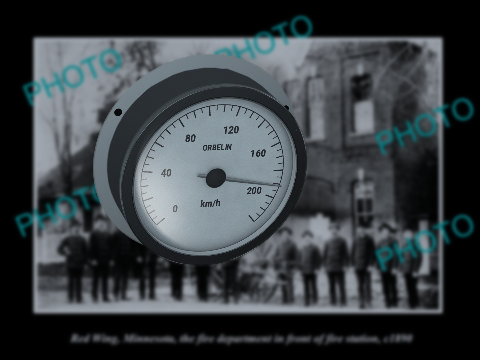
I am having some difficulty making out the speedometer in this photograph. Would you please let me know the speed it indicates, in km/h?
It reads 190 km/h
